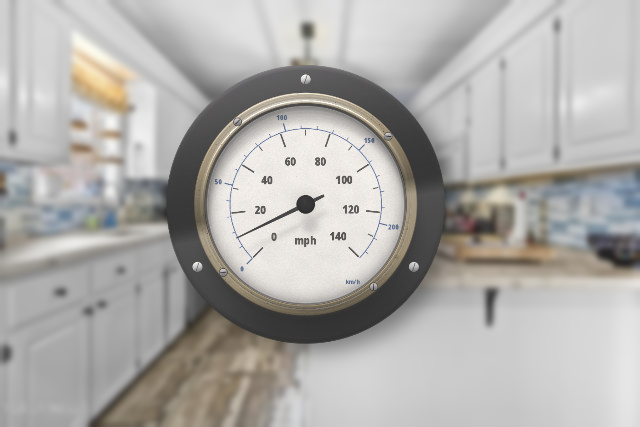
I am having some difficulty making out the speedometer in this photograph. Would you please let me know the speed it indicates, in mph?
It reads 10 mph
